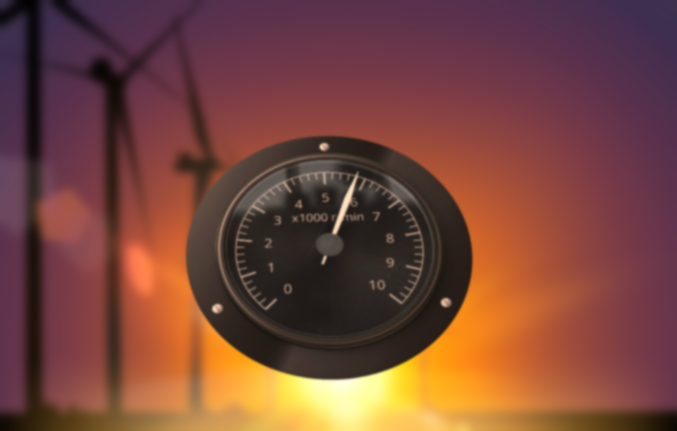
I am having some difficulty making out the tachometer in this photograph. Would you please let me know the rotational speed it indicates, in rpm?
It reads 5800 rpm
